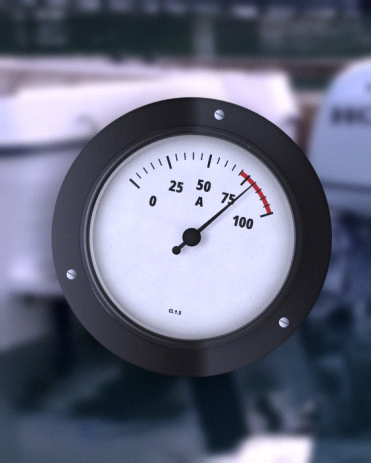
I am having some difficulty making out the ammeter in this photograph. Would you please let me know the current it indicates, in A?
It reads 80 A
